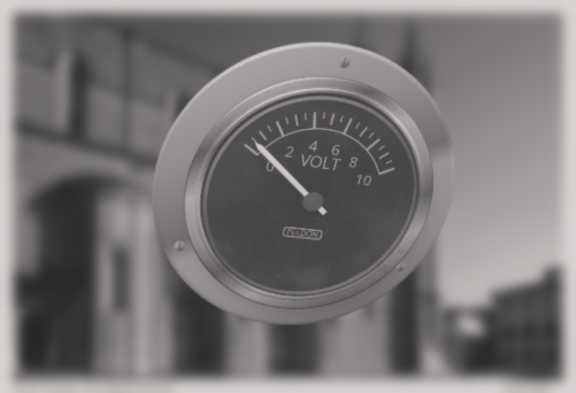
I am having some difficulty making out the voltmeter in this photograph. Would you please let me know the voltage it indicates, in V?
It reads 0.5 V
